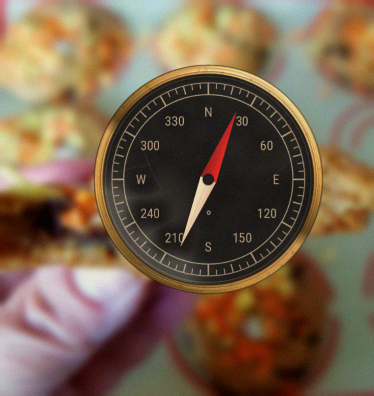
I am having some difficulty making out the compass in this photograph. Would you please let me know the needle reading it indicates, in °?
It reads 22.5 °
